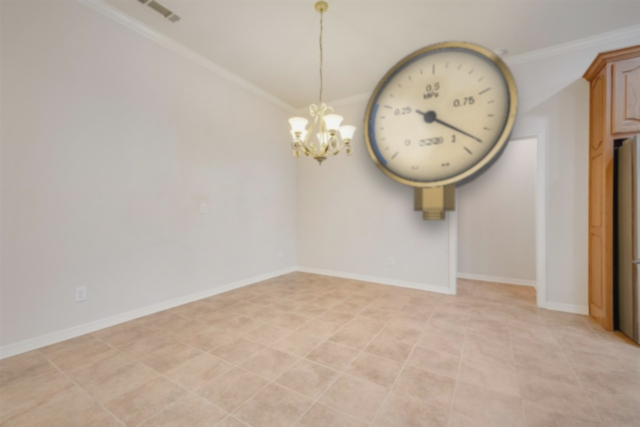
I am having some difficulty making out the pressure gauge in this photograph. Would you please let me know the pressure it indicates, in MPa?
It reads 0.95 MPa
